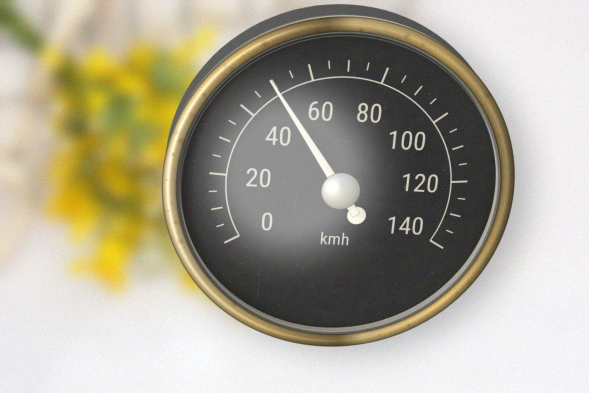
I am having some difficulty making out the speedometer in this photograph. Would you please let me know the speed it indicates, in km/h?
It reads 50 km/h
